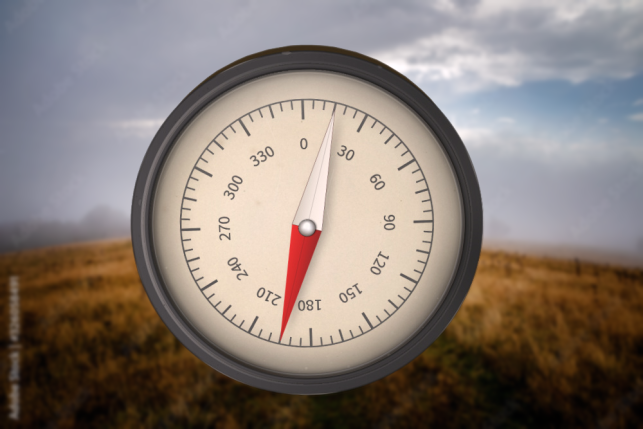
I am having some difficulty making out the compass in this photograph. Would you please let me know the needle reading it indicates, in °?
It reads 195 °
